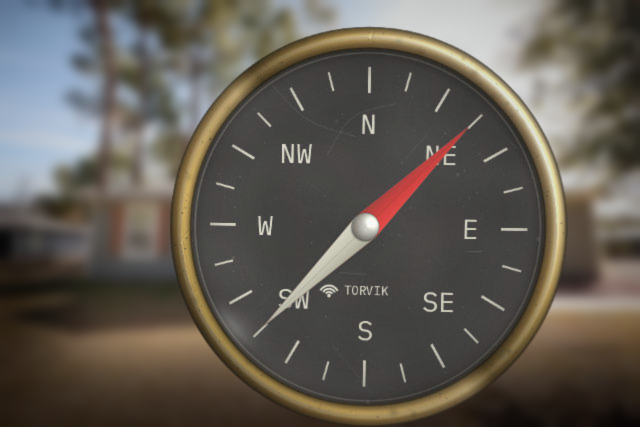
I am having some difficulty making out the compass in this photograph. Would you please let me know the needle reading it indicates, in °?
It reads 45 °
